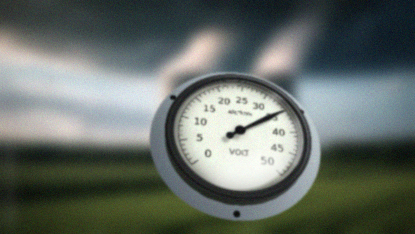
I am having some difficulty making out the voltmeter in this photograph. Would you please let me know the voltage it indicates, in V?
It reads 35 V
